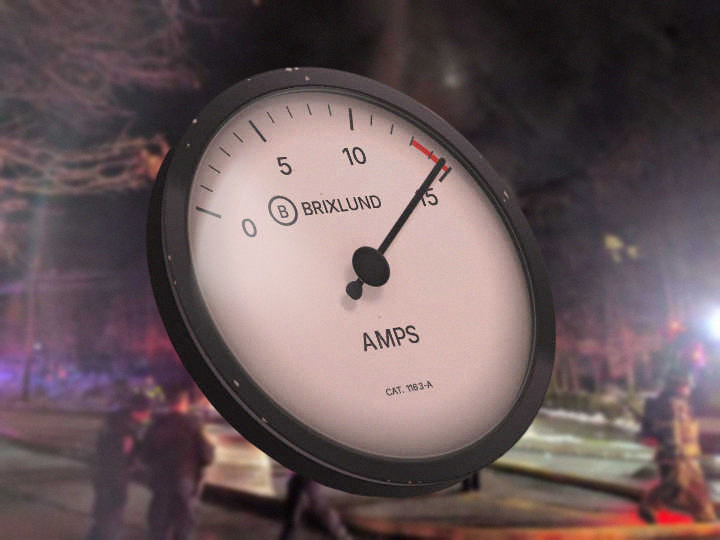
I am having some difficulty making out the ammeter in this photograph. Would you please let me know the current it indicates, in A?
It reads 14.5 A
